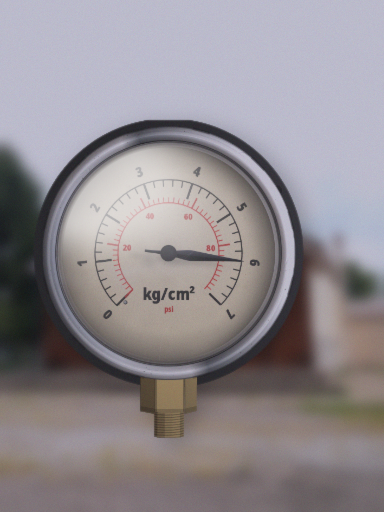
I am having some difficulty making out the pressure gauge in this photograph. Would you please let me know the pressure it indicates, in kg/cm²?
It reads 6 kg/cm²
